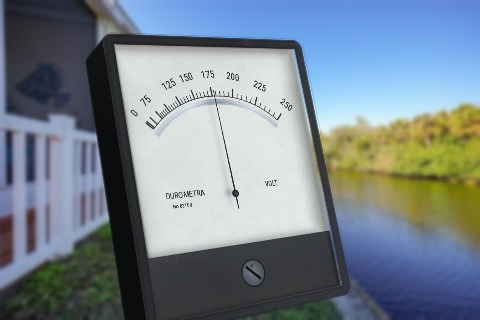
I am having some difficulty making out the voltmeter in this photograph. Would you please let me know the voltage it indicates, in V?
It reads 175 V
